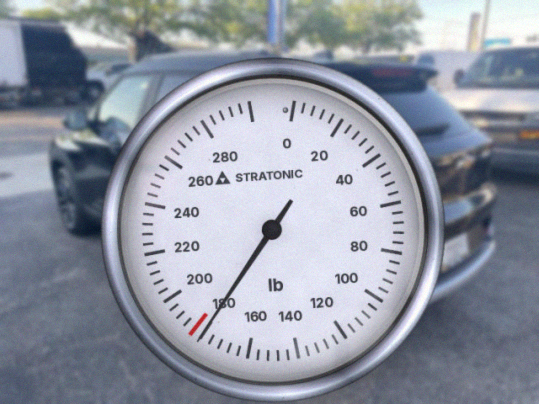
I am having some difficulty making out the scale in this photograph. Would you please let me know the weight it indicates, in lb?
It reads 180 lb
